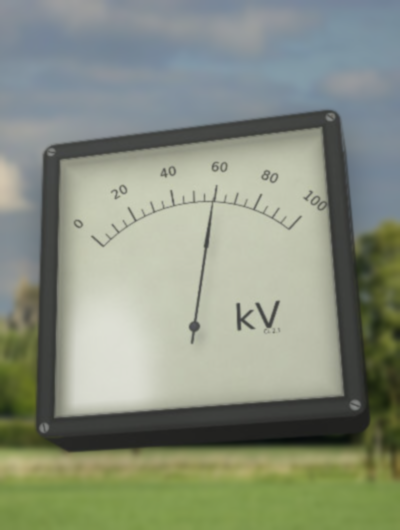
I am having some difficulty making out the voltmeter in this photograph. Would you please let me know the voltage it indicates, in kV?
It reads 60 kV
